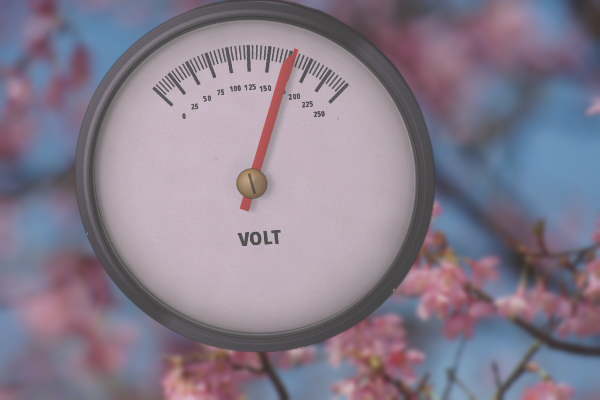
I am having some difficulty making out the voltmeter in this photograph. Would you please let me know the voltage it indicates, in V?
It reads 175 V
